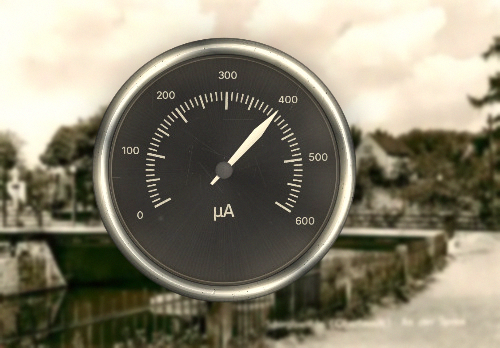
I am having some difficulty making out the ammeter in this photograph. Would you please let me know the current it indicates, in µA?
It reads 400 µA
